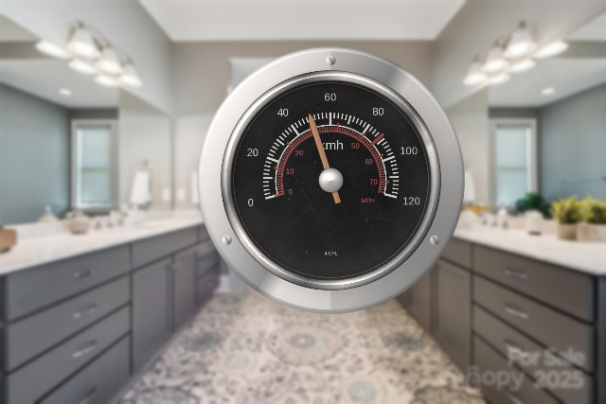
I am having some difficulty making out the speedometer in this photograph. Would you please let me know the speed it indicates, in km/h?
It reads 50 km/h
